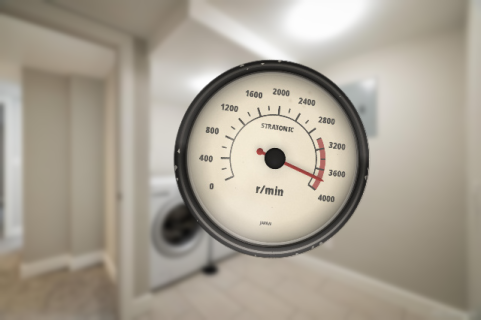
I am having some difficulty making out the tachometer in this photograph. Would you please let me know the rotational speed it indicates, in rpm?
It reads 3800 rpm
